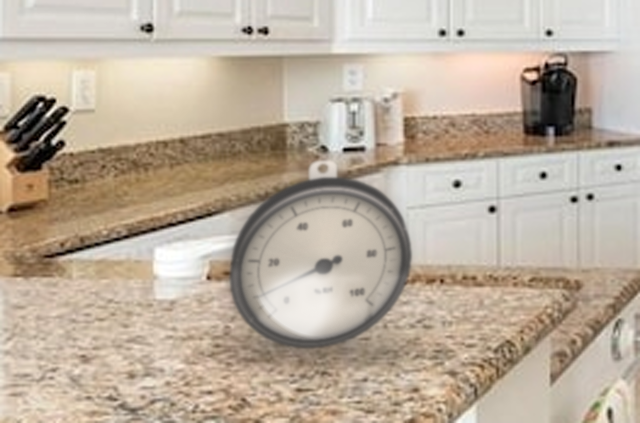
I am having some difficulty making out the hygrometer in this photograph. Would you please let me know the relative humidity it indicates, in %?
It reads 8 %
